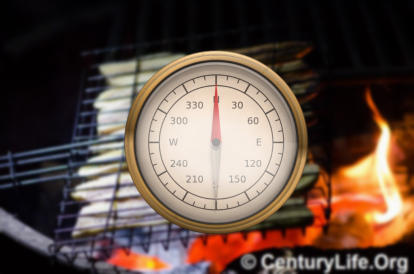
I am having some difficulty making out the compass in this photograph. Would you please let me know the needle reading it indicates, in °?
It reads 0 °
